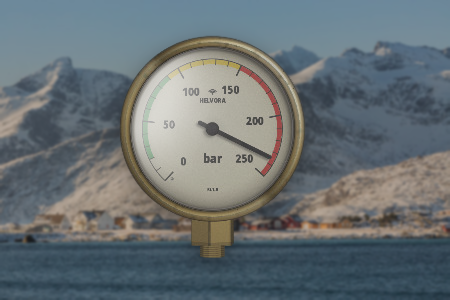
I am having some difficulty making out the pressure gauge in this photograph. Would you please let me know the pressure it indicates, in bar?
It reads 235 bar
